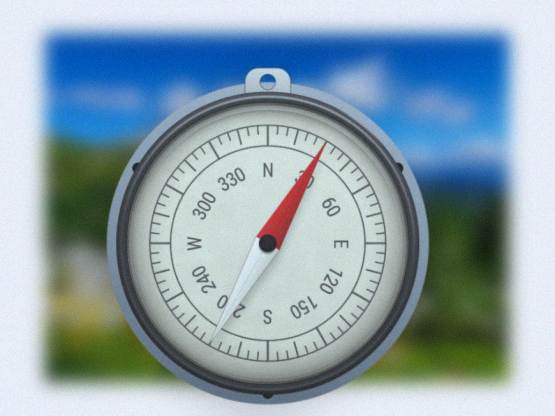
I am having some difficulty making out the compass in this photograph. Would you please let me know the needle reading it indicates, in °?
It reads 30 °
